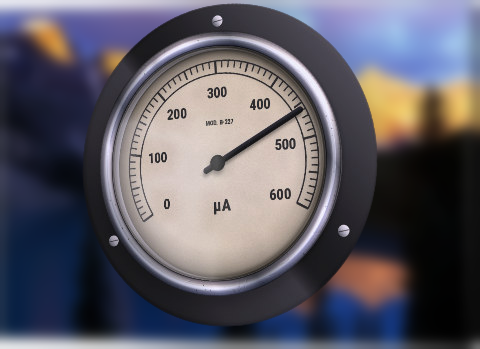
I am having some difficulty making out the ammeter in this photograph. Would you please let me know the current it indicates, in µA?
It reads 460 µA
